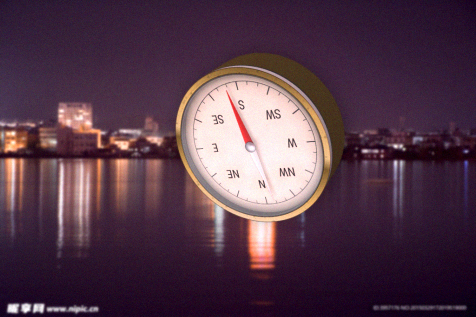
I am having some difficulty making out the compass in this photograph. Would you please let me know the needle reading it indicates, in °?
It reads 170 °
